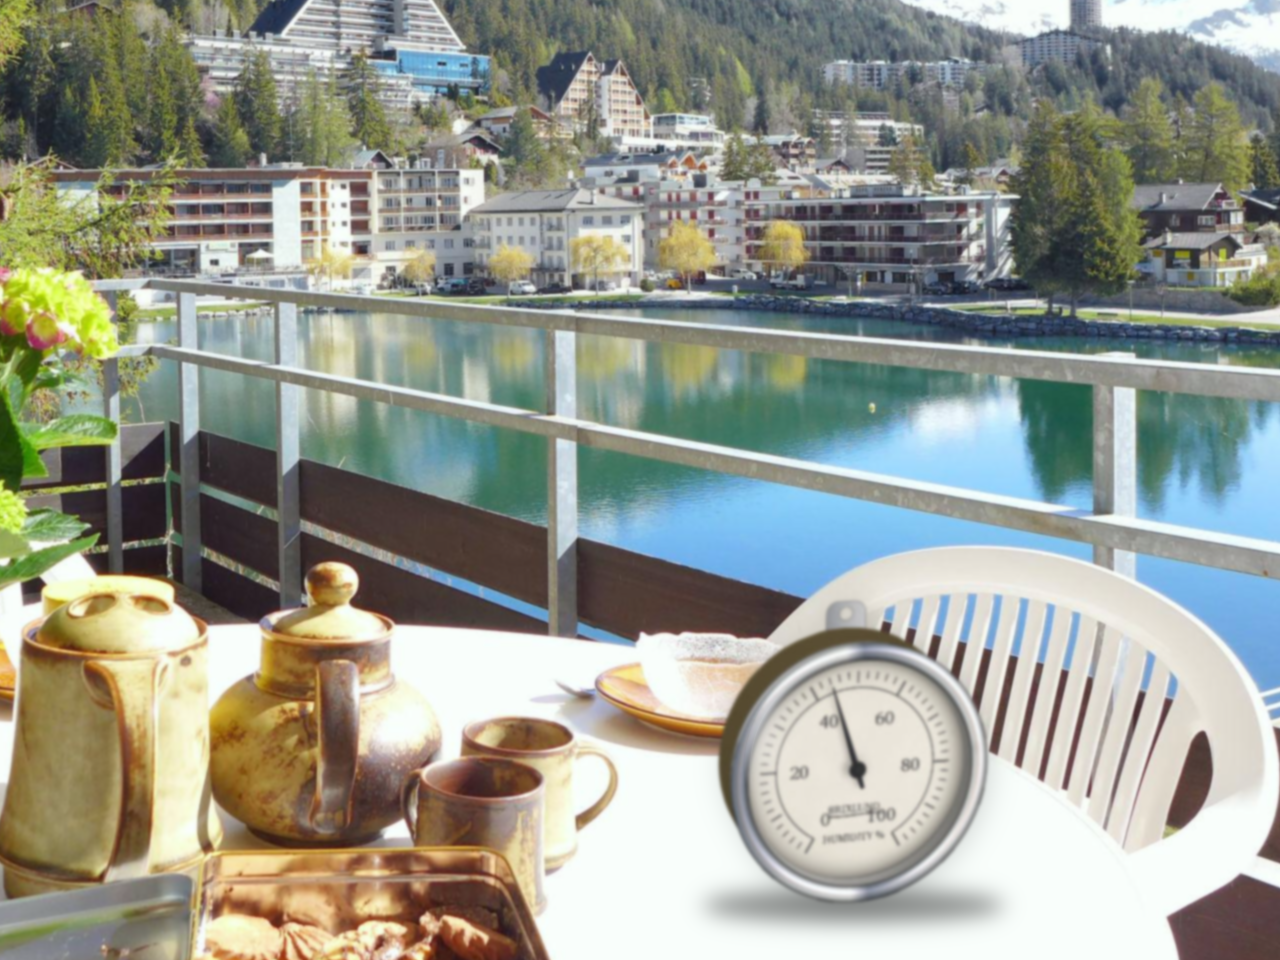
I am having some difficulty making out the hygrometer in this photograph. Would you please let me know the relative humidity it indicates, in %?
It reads 44 %
